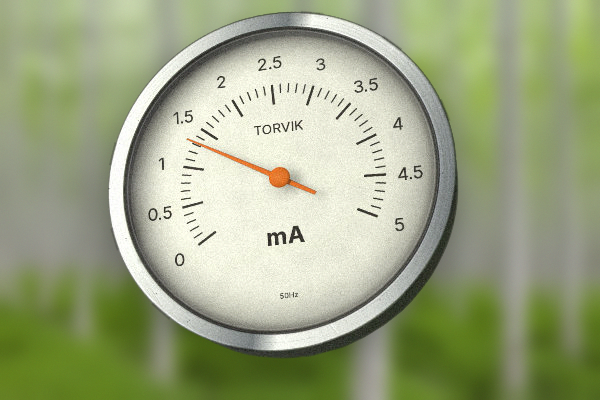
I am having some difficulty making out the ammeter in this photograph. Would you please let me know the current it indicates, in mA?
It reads 1.3 mA
